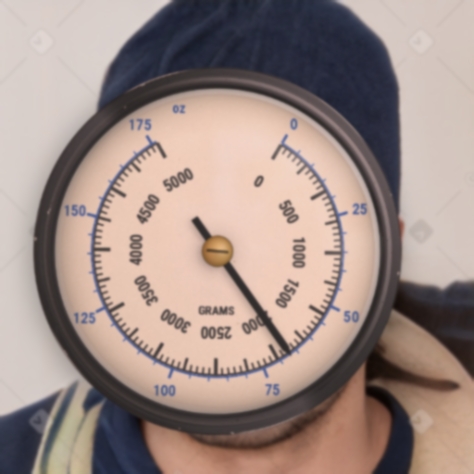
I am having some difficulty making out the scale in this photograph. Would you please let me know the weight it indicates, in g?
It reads 1900 g
